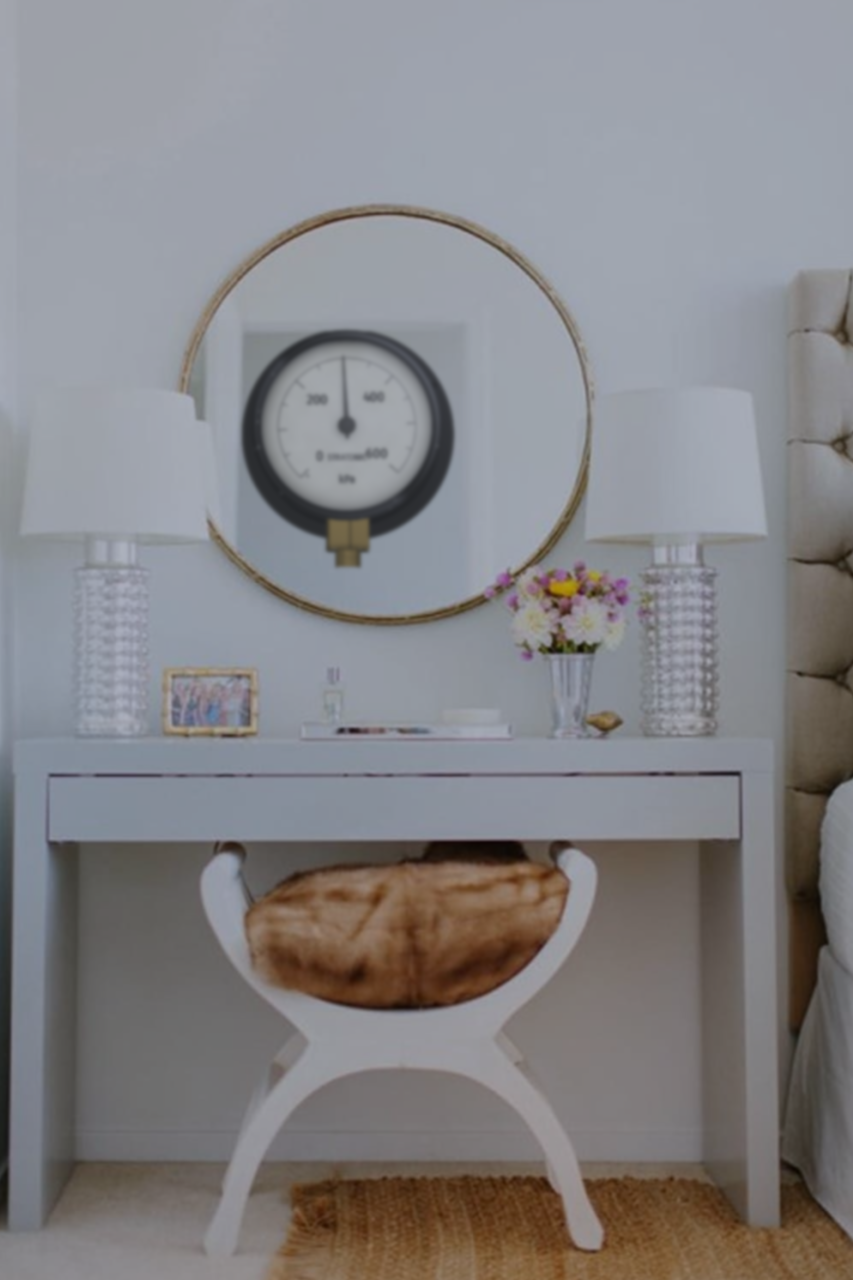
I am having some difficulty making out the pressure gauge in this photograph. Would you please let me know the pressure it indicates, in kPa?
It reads 300 kPa
